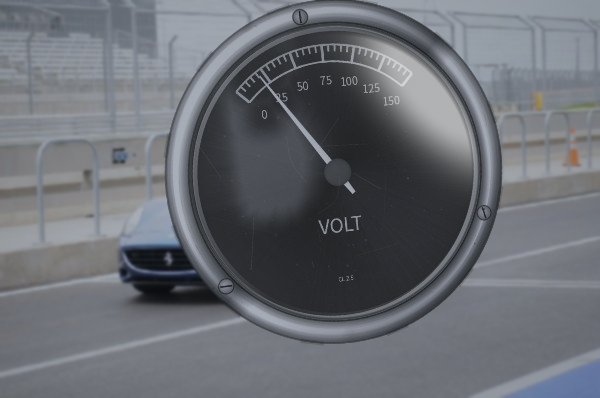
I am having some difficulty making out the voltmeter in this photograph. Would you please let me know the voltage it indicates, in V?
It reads 20 V
